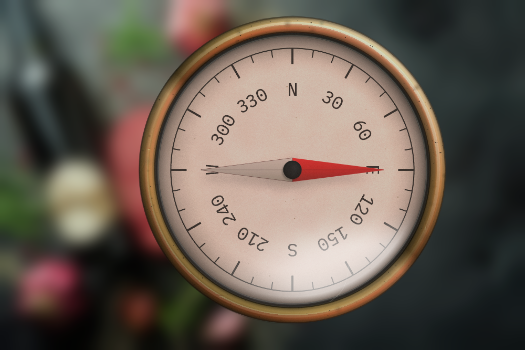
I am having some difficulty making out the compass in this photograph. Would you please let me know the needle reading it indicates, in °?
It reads 90 °
